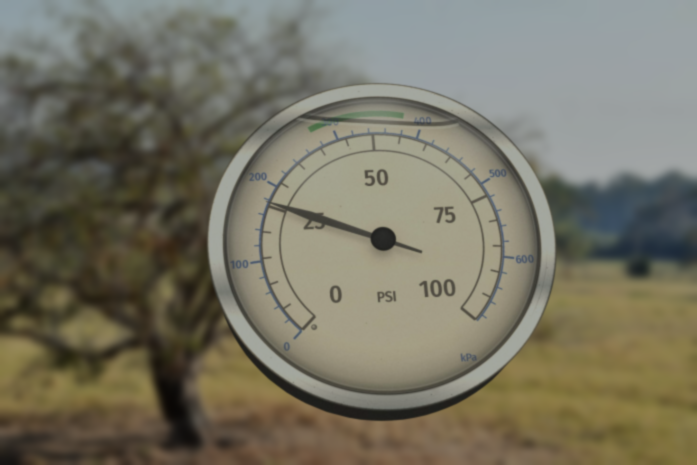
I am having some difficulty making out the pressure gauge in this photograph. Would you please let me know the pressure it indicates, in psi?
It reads 25 psi
